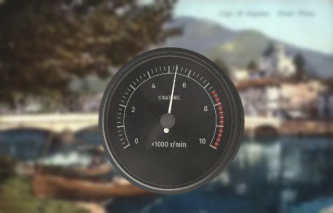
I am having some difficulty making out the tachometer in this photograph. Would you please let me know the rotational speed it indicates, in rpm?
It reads 5400 rpm
